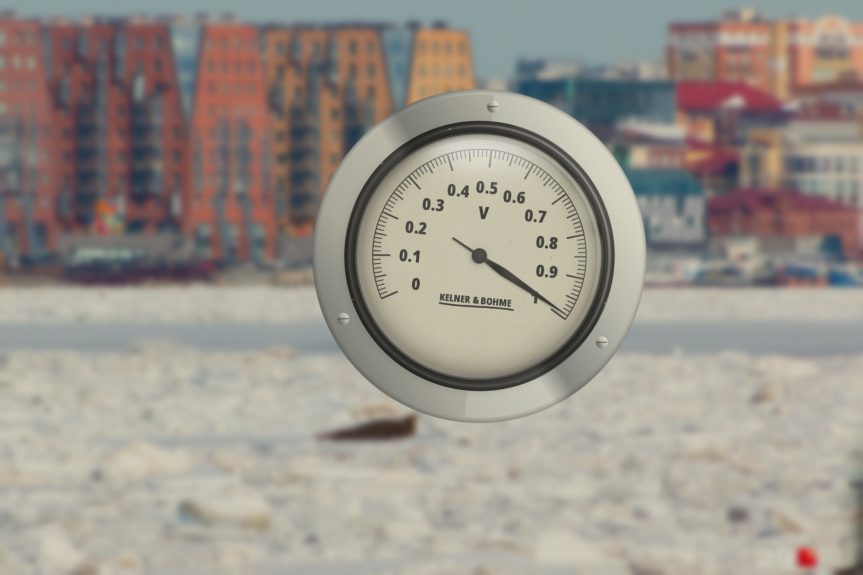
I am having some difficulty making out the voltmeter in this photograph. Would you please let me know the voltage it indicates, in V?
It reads 0.99 V
